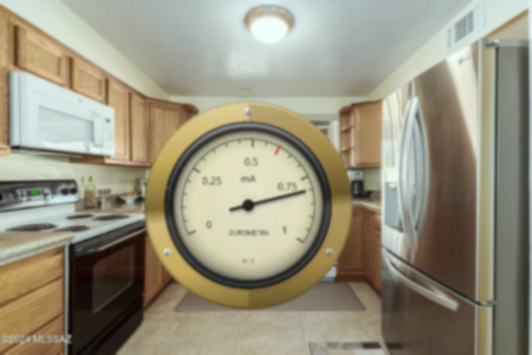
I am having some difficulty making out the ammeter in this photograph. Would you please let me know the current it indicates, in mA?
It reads 0.8 mA
